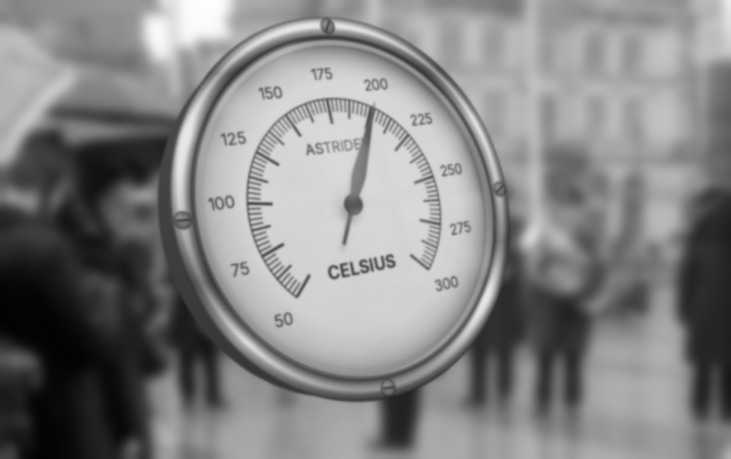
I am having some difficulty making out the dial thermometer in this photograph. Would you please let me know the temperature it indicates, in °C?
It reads 200 °C
